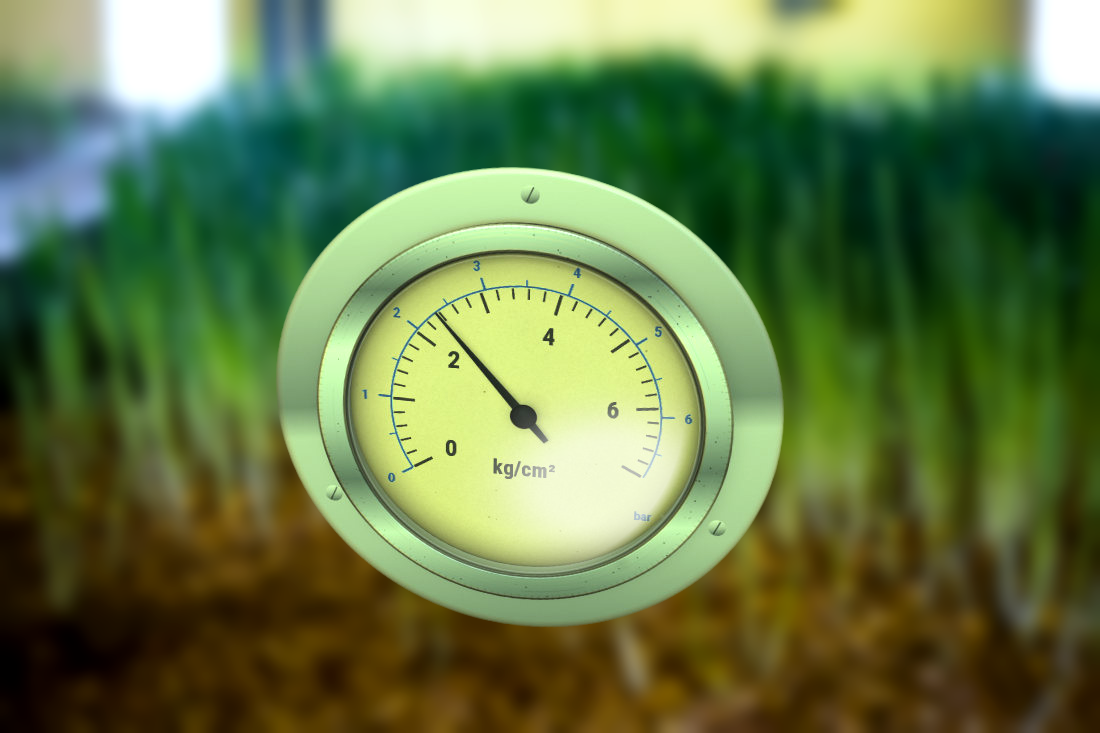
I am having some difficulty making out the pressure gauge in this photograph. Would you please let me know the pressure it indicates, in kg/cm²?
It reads 2.4 kg/cm²
